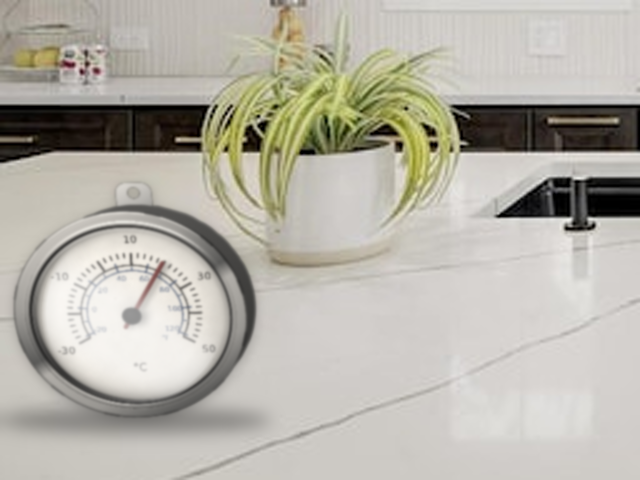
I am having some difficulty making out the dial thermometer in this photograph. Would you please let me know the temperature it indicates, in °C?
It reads 20 °C
